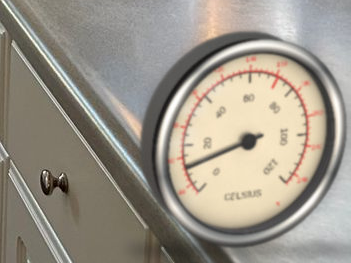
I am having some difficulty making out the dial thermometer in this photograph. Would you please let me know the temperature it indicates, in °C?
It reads 12 °C
